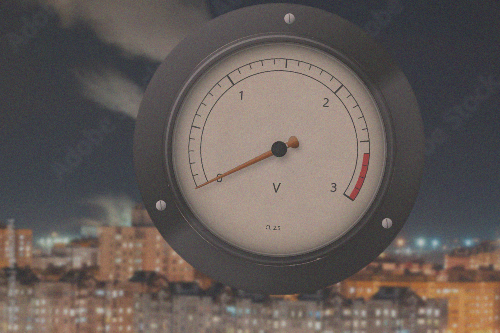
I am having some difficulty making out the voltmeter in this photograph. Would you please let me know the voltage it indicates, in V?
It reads 0 V
